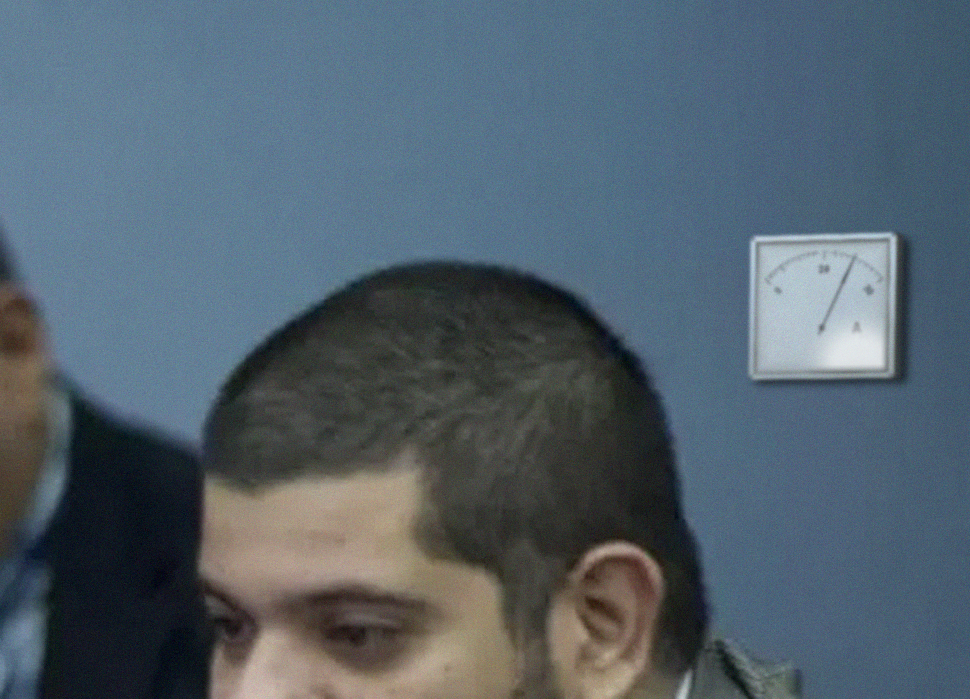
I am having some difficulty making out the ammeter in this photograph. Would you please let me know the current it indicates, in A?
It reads 25 A
